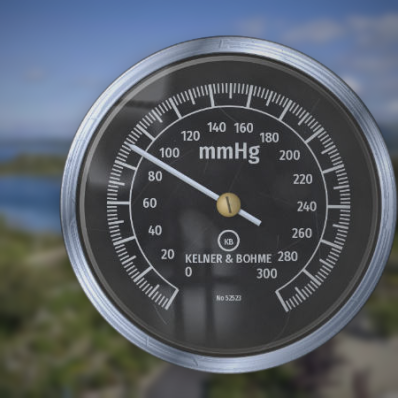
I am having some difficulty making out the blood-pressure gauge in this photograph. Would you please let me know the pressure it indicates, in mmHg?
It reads 90 mmHg
